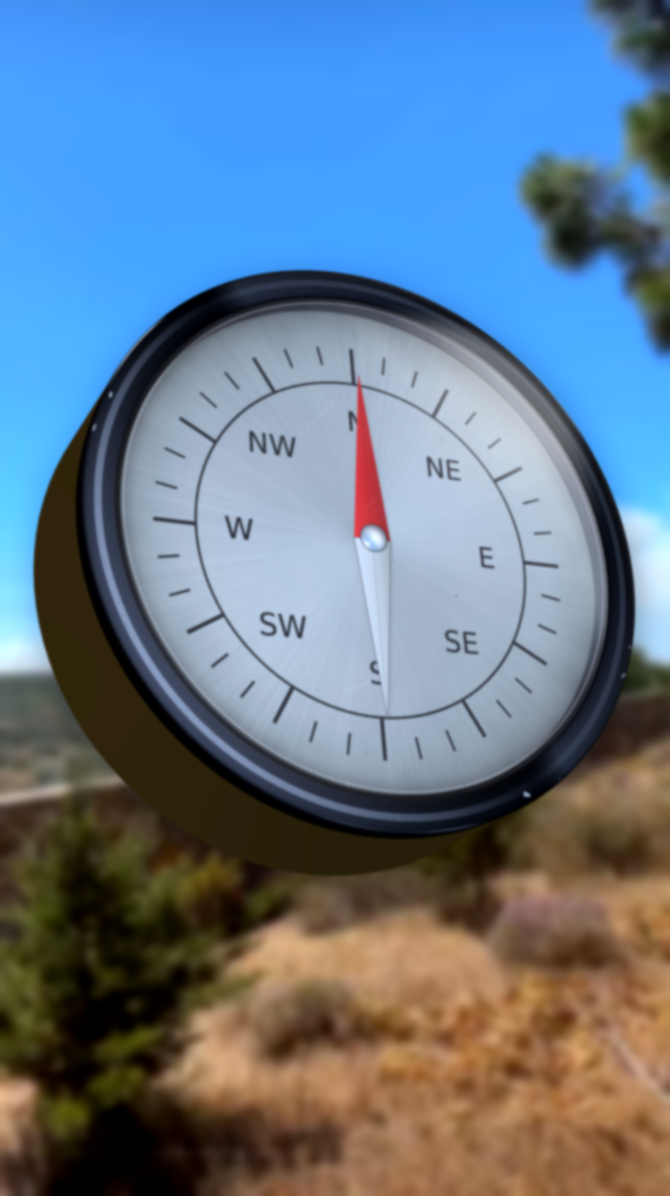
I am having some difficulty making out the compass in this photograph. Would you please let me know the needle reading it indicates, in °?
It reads 0 °
